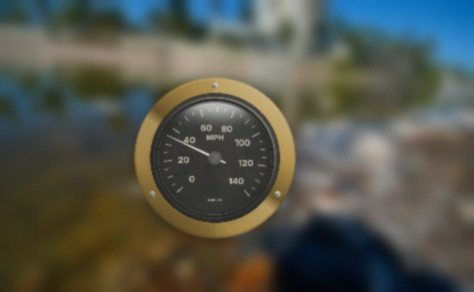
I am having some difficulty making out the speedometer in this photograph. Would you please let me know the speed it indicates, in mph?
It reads 35 mph
